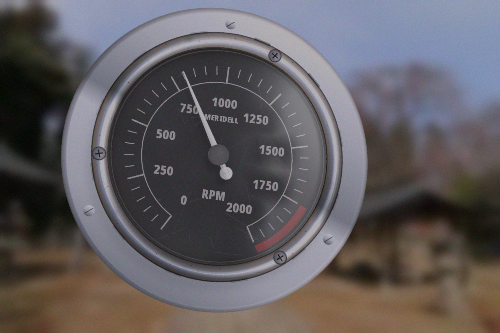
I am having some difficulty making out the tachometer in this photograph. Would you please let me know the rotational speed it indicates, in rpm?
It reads 800 rpm
